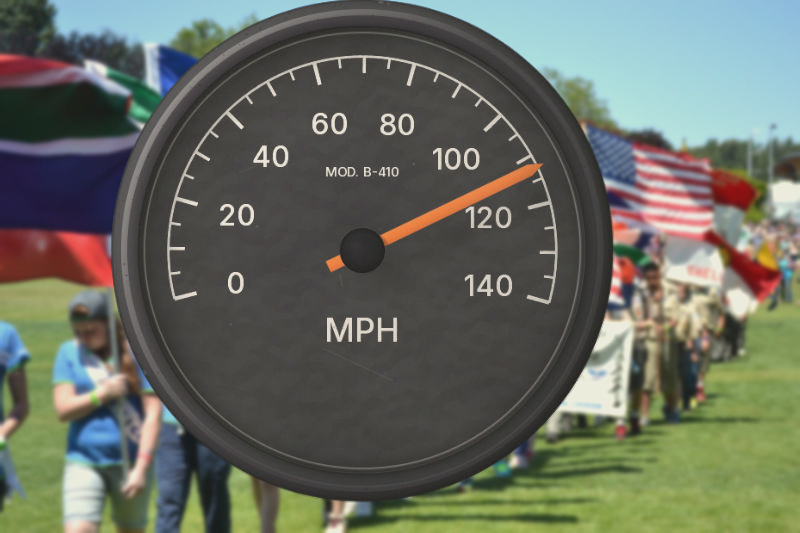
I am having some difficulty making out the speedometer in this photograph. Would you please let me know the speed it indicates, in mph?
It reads 112.5 mph
